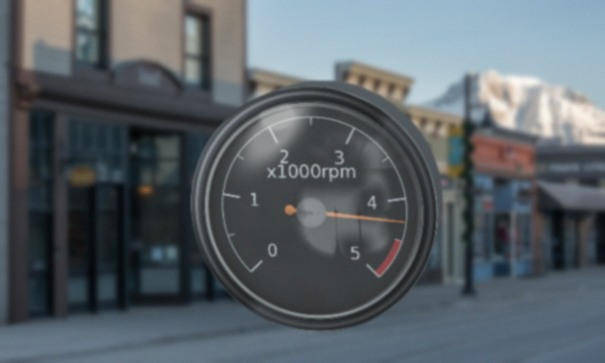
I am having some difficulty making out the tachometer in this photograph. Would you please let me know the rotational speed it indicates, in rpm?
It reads 4250 rpm
